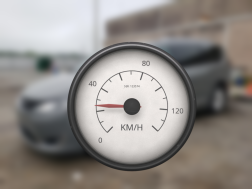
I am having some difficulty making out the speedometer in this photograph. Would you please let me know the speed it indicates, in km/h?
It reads 25 km/h
